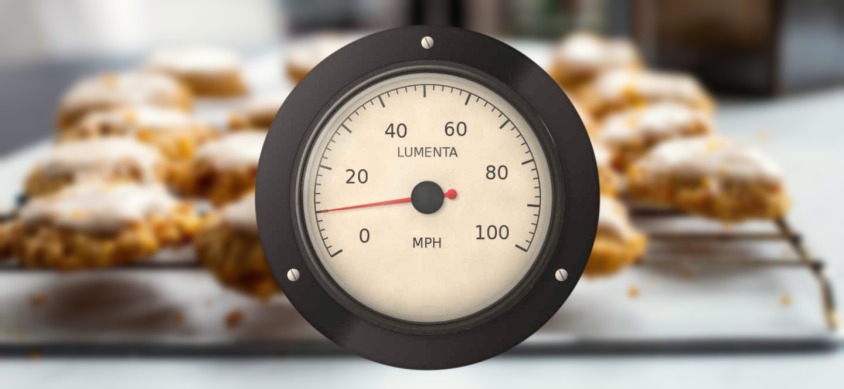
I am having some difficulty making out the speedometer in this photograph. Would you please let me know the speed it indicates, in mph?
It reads 10 mph
